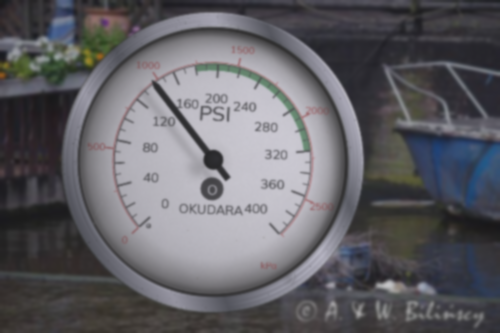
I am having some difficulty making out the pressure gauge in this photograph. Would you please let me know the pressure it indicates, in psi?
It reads 140 psi
